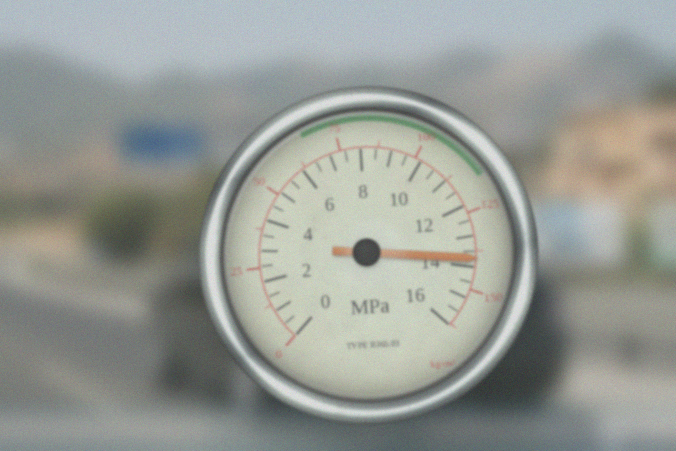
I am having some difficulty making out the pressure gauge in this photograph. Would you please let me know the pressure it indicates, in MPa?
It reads 13.75 MPa
